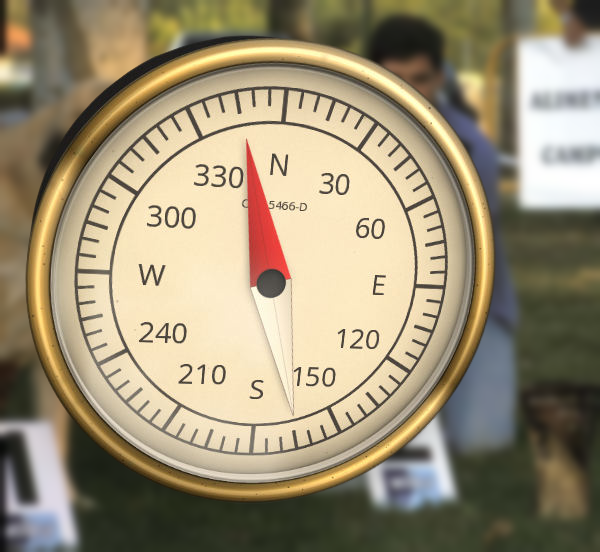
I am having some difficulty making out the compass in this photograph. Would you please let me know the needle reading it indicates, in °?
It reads 345 °
